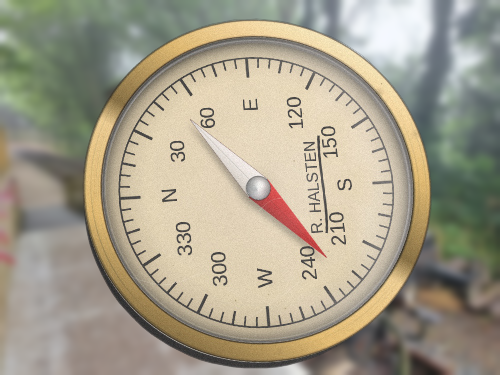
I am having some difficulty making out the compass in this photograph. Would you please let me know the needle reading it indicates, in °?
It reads 230 °
